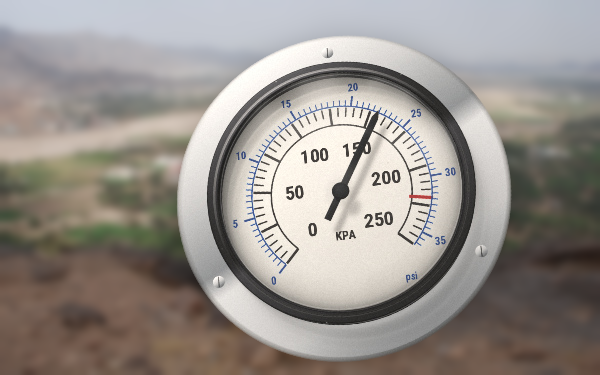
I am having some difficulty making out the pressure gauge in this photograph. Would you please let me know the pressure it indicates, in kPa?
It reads 155 kPa
